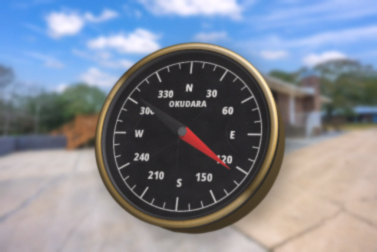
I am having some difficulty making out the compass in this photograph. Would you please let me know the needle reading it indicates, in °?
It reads 125 °
